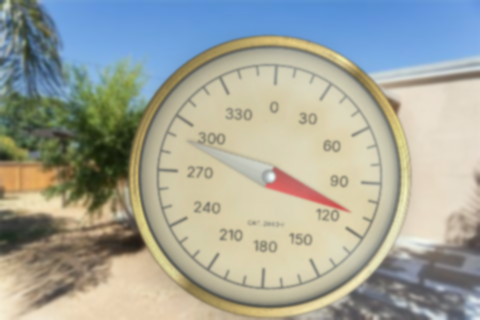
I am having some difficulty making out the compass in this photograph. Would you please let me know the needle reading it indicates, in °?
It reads 110 °
